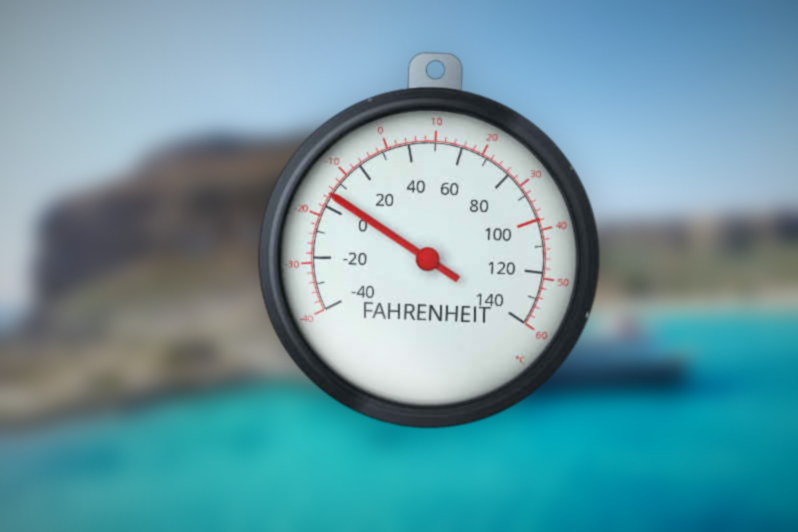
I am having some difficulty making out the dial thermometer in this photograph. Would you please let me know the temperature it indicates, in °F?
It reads 5 °F
